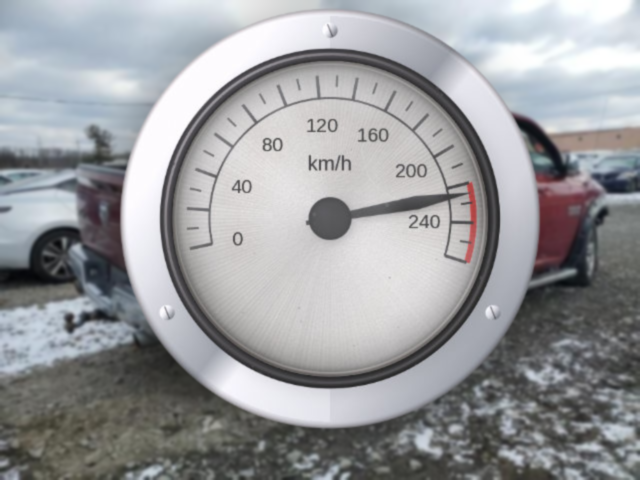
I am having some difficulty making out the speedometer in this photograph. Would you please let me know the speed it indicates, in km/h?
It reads 225 km/h
